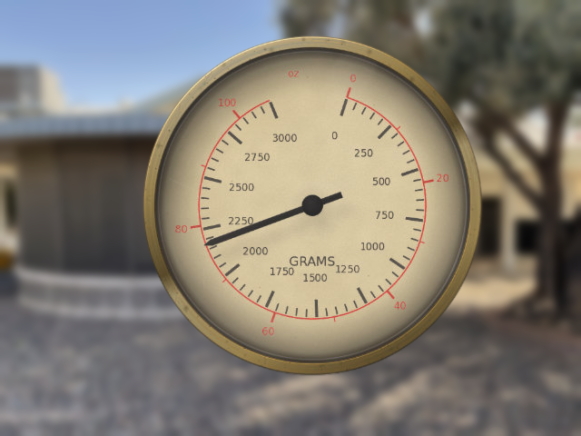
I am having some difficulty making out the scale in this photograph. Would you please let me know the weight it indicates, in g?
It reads 2175 g
